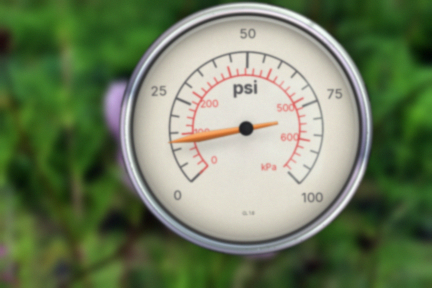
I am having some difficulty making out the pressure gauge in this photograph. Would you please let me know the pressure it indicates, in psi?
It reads 12.5 psi
